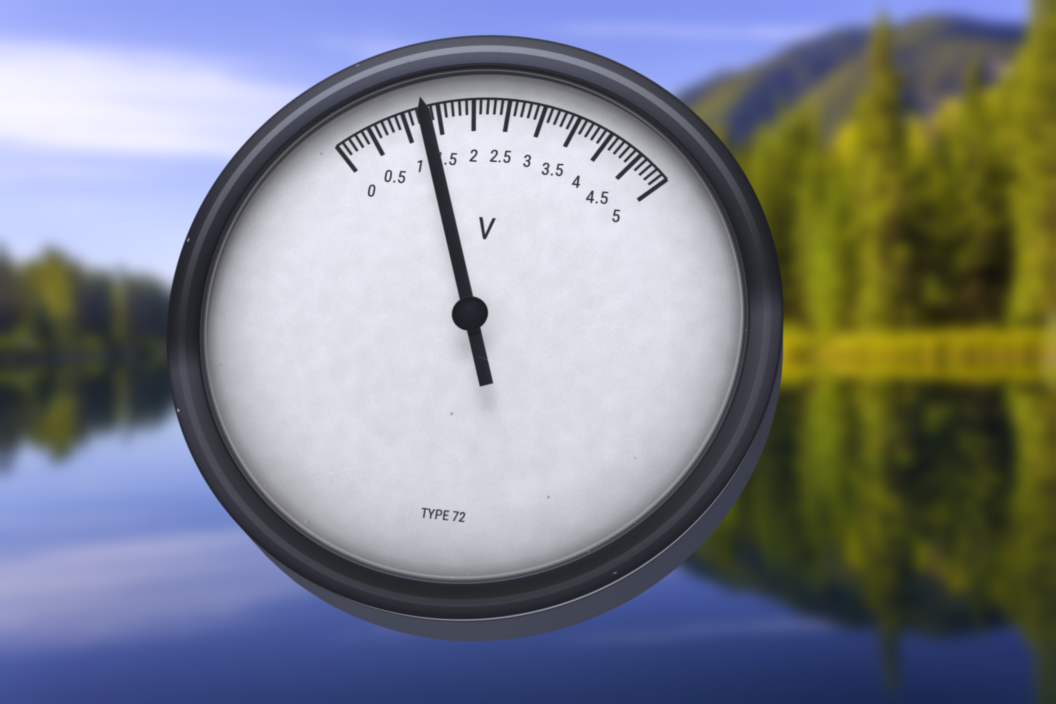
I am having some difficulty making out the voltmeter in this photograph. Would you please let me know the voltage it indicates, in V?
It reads 1.3 V
